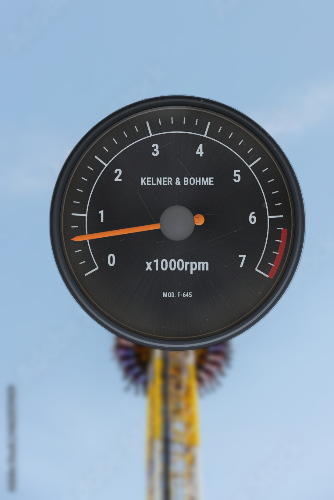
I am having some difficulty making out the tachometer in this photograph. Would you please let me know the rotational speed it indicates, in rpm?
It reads 600 rpm
